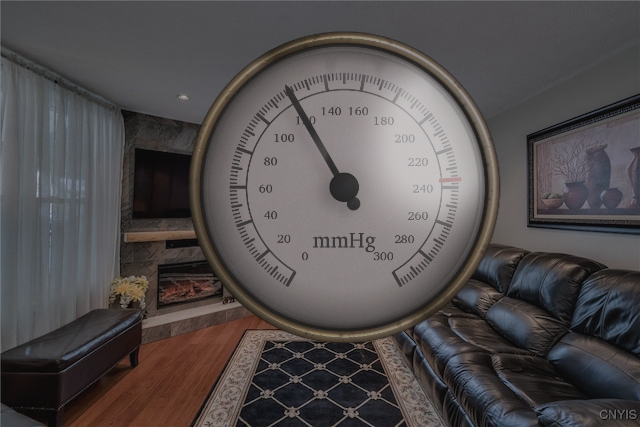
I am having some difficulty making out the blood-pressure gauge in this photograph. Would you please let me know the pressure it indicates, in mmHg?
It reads 120 mmHg
